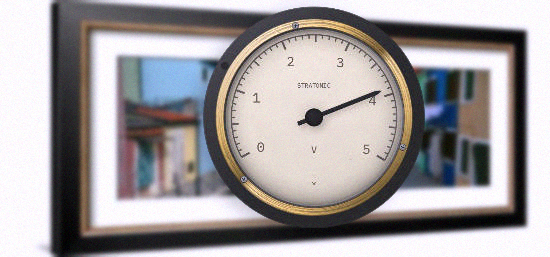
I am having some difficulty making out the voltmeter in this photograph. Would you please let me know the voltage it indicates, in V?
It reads 3.9 V
